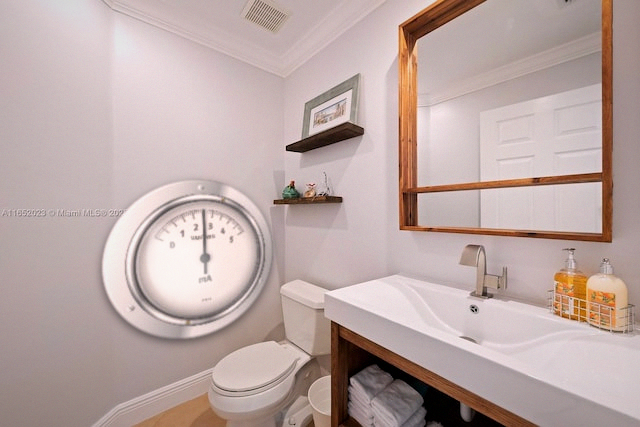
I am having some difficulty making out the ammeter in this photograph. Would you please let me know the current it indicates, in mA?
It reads 2.5 mA
